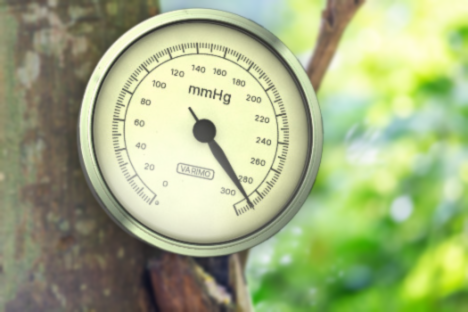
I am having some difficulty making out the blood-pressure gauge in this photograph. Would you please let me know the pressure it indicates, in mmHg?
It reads 290 mmHg
